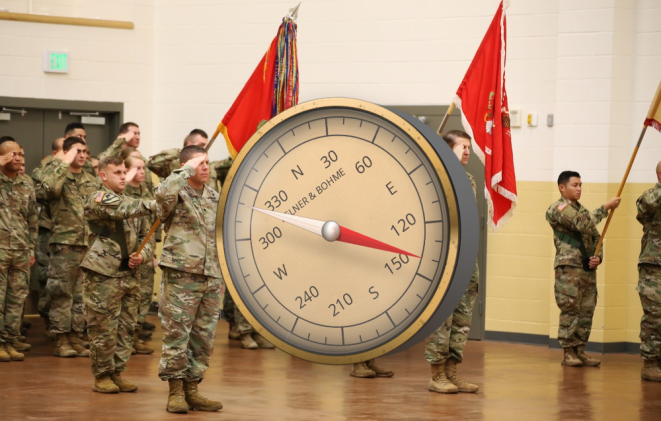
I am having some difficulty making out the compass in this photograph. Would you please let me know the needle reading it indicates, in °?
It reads 140 °
